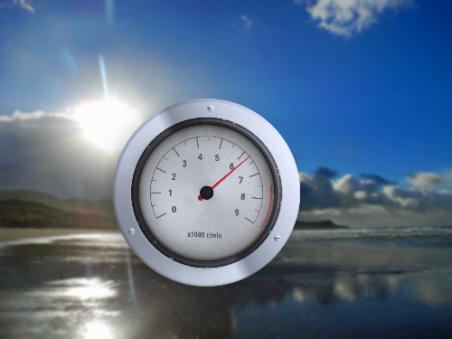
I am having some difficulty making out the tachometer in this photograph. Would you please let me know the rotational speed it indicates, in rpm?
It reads 6250 rpm
